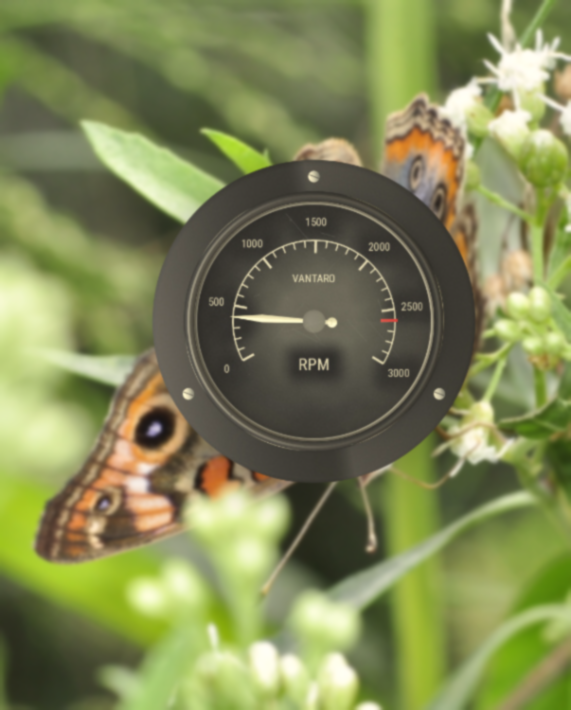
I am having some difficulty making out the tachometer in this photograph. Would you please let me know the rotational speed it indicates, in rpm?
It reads 400 rpm
